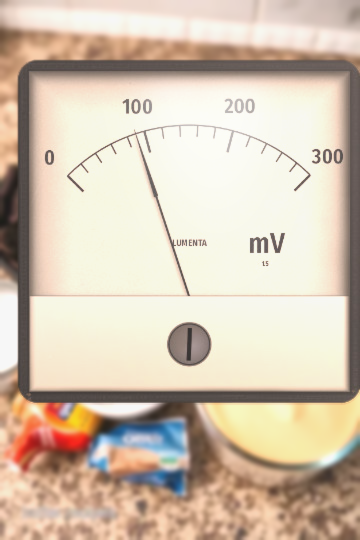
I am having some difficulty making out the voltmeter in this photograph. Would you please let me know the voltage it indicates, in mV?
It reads 90 mV
